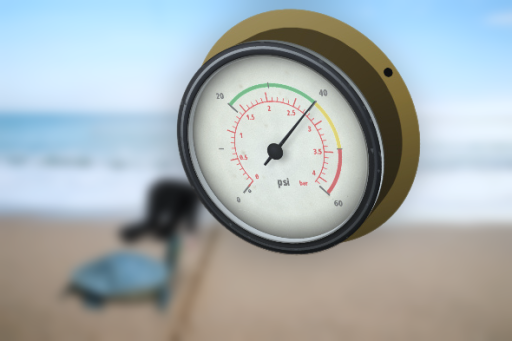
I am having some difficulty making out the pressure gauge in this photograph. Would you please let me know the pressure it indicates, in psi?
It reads 40 psi
